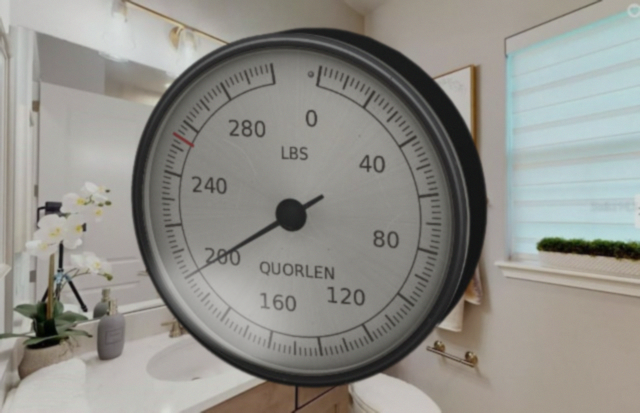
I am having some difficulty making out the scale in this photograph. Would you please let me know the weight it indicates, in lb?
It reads 200 lb
